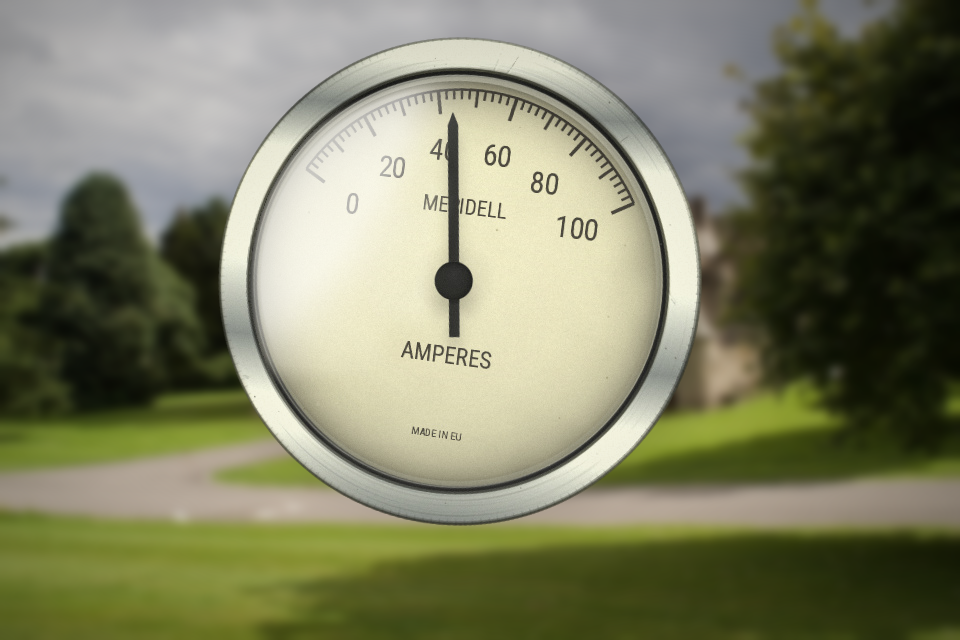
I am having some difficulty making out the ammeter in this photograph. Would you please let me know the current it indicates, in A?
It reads 44 A
